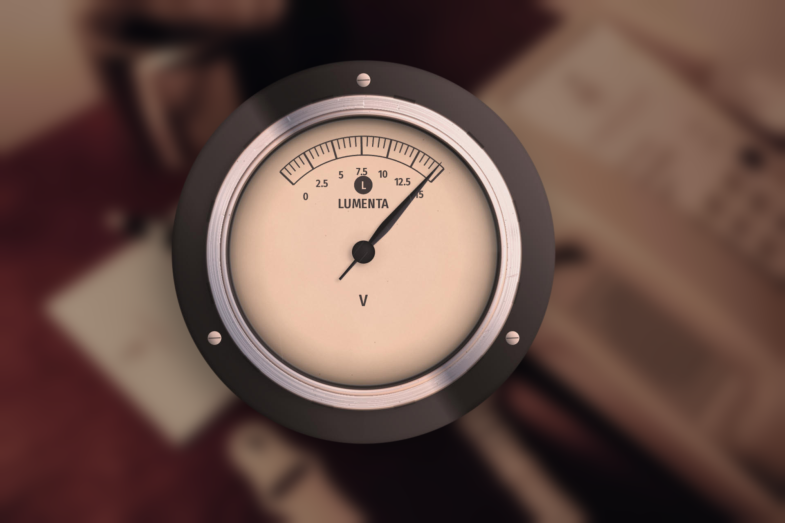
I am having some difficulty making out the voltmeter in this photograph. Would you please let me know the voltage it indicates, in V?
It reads 14.5 V
